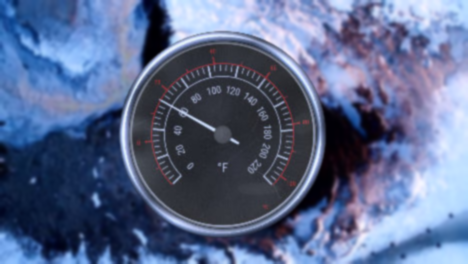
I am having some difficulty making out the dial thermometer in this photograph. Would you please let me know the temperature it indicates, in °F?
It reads 60 °F
